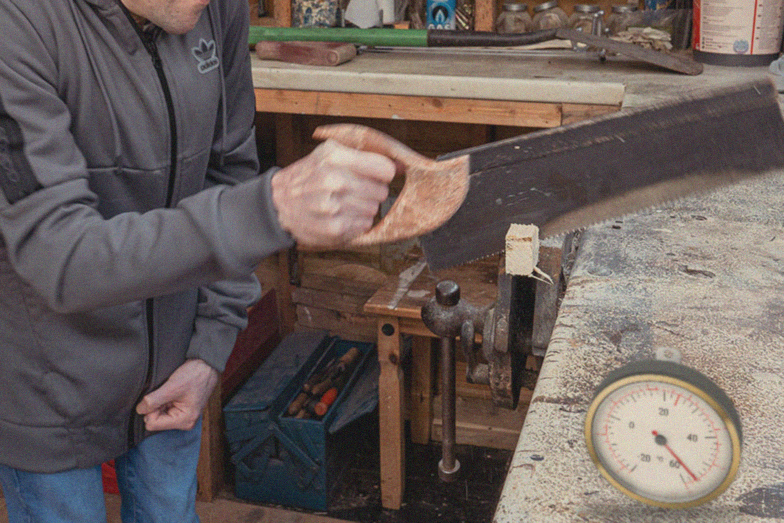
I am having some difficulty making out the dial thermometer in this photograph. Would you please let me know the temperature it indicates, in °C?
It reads 56 °C
